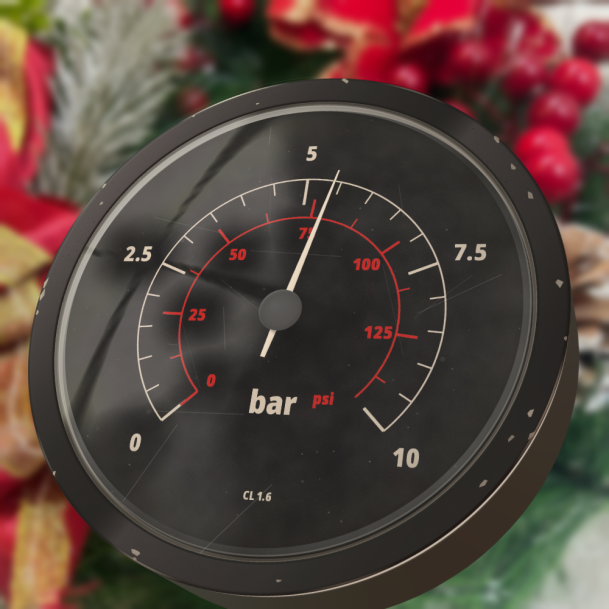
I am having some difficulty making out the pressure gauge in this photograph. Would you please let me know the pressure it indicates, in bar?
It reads 5.5 bar
